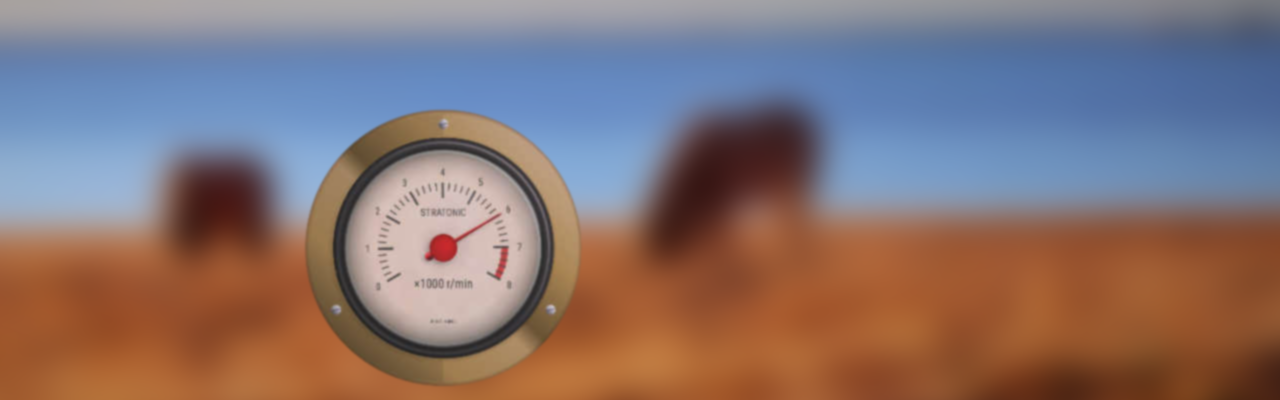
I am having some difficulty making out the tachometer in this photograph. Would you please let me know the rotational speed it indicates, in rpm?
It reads 6000 rpm
